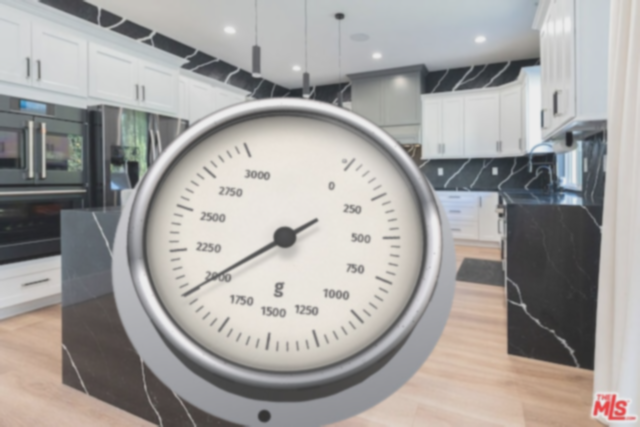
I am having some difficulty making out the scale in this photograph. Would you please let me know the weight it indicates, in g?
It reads 2000 g
